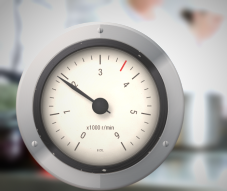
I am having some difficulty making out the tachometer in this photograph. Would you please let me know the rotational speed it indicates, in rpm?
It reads 1900 rpm
